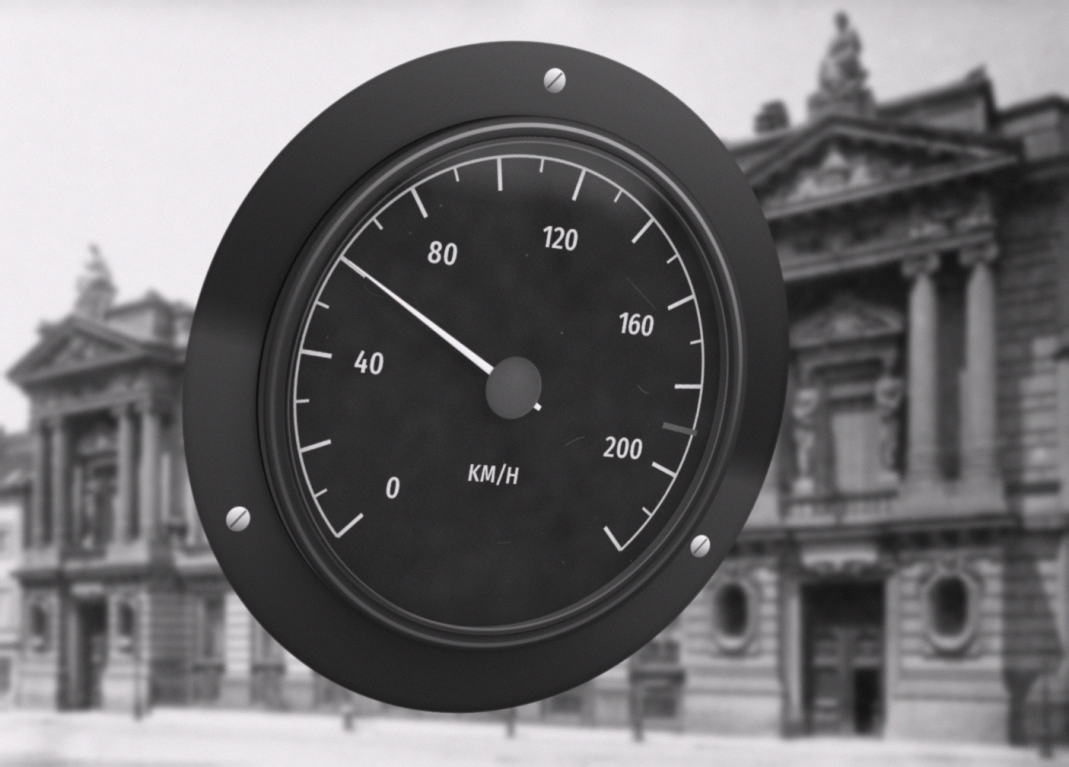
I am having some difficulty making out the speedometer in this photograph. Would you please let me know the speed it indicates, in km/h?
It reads 60 km/h
